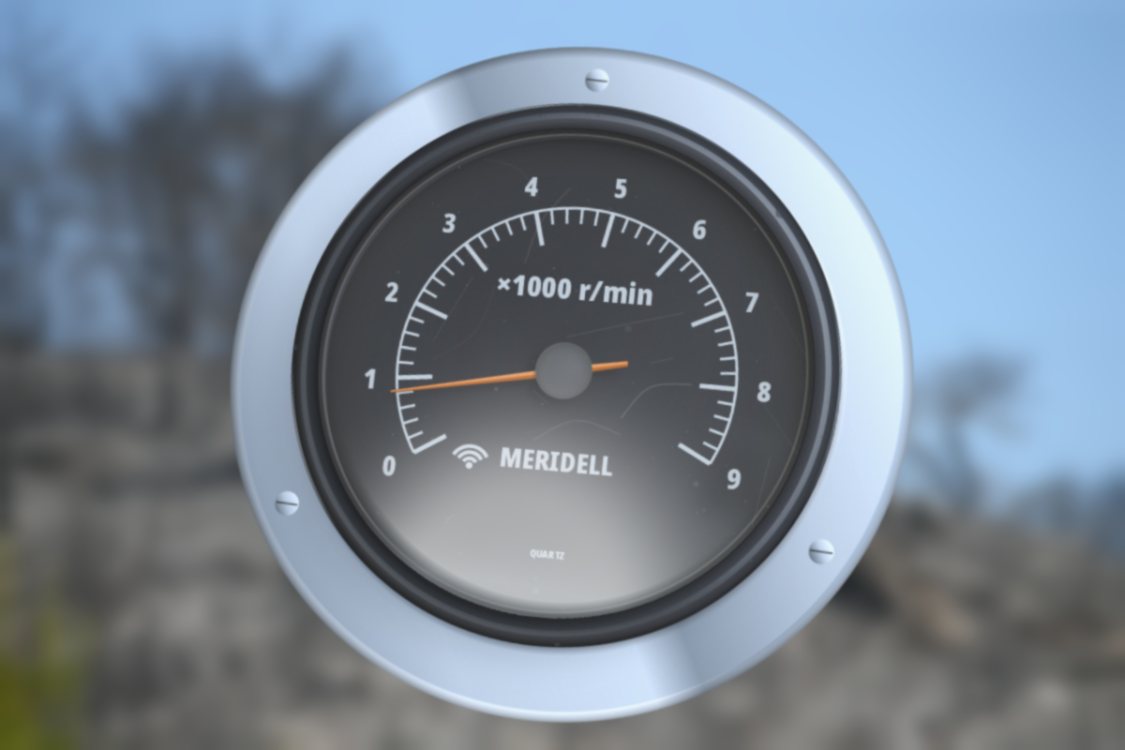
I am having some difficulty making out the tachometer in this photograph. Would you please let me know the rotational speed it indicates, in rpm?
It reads 800 rpm
